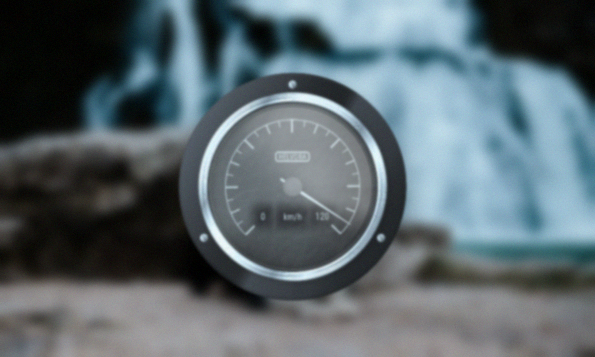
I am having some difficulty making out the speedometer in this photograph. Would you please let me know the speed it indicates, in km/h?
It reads 115 km/h
